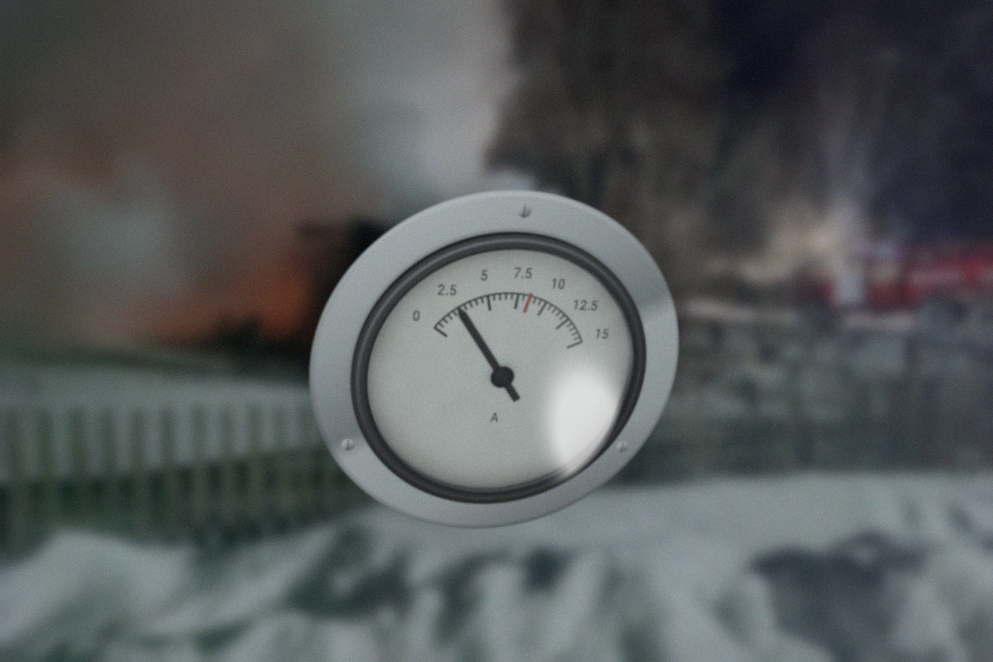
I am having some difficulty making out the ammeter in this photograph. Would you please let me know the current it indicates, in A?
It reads 2.5 A
